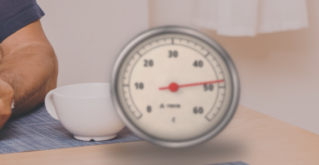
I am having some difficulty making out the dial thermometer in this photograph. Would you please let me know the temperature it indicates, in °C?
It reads 48 °C
